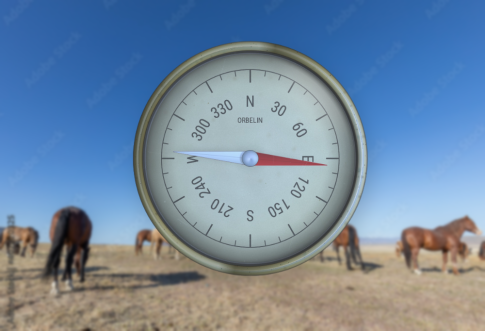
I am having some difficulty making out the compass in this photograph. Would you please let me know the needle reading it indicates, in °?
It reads 95 °
